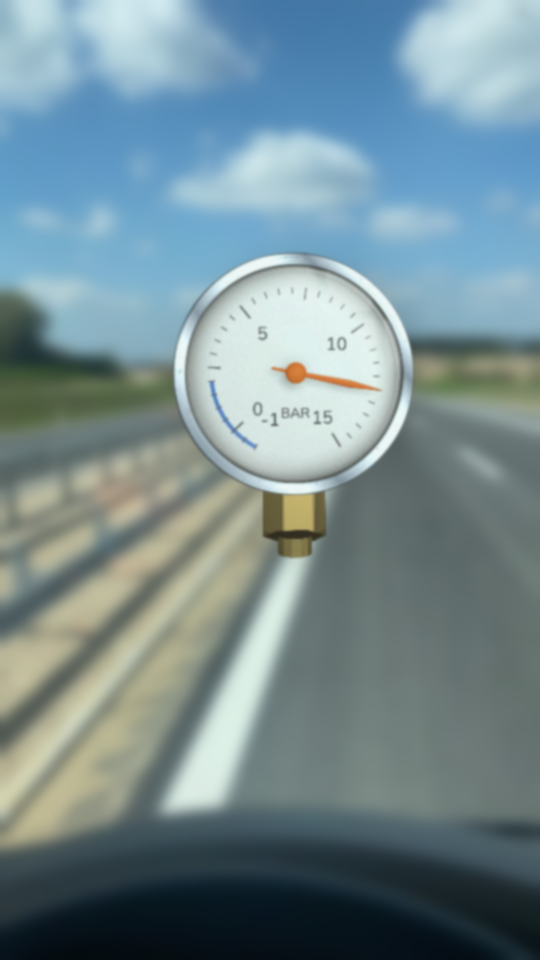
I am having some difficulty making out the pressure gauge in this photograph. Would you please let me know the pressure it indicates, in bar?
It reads 12.5 bar
